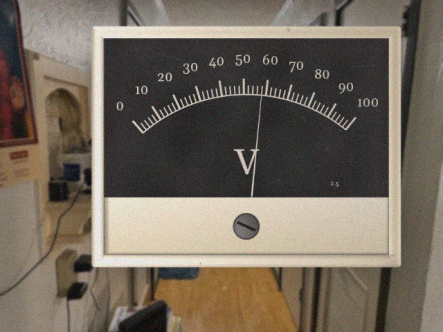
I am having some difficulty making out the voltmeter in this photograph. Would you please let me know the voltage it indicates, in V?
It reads 58 V
